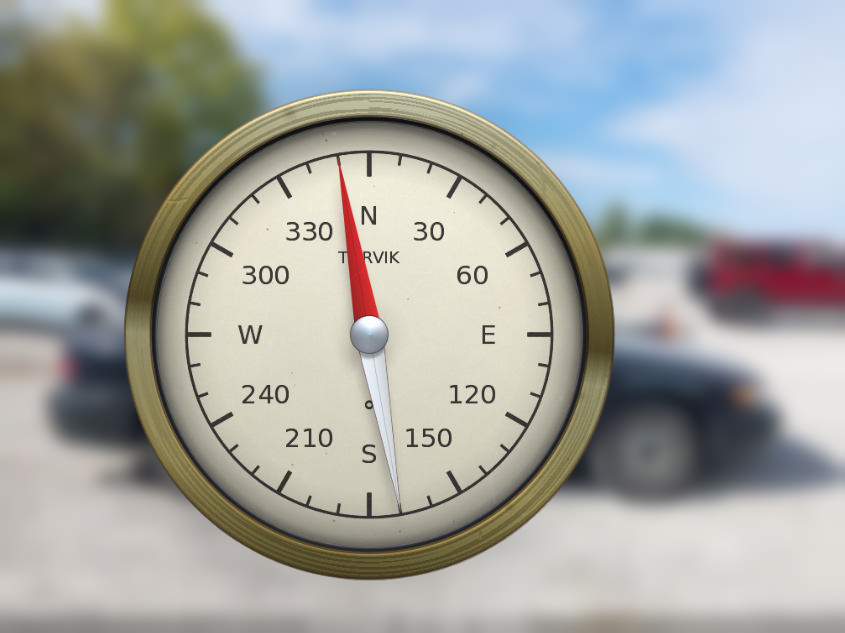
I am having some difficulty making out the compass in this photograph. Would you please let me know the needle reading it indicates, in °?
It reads 350 °
